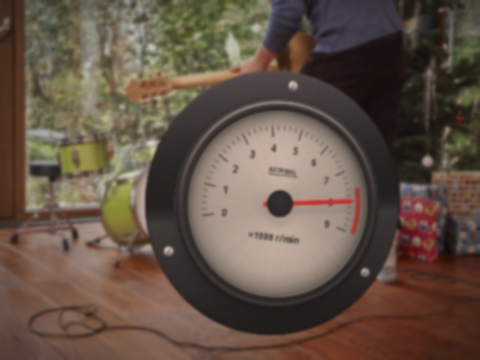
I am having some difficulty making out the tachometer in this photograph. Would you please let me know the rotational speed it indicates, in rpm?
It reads 8000 rpm
